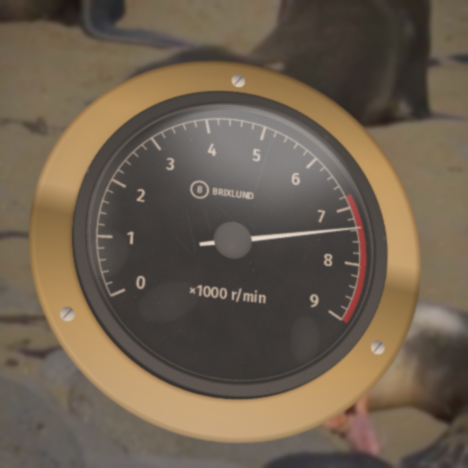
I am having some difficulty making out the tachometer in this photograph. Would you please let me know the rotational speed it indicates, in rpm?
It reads 7400 rpm
